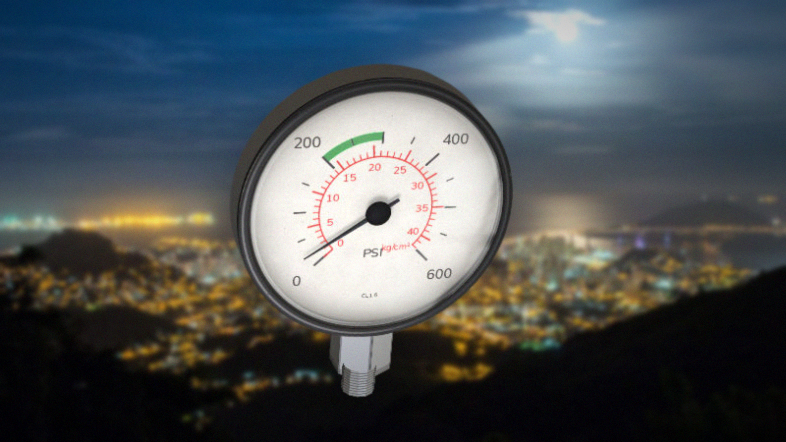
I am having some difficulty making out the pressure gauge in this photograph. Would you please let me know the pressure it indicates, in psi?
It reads 25 psi
